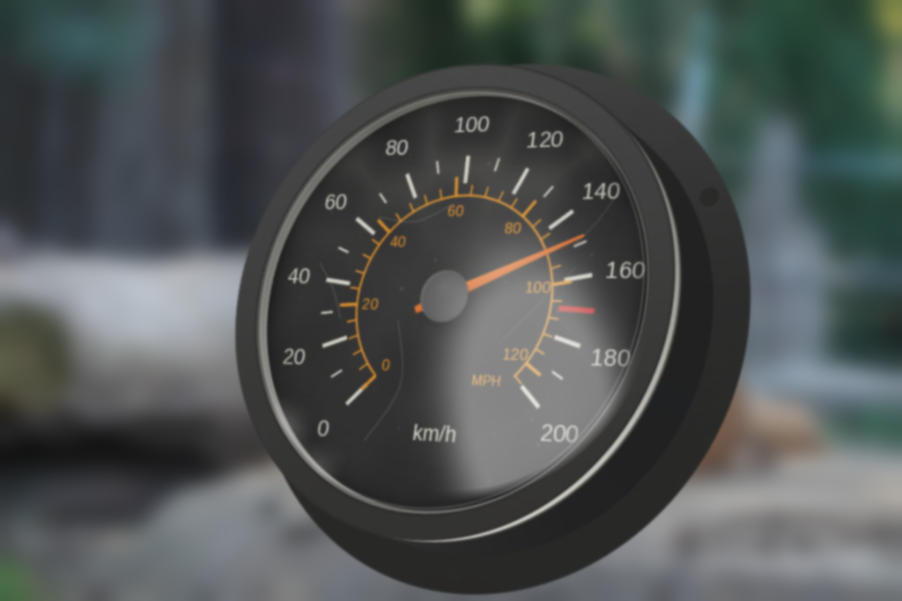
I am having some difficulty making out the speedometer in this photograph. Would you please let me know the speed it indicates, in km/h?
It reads 150 km/h
